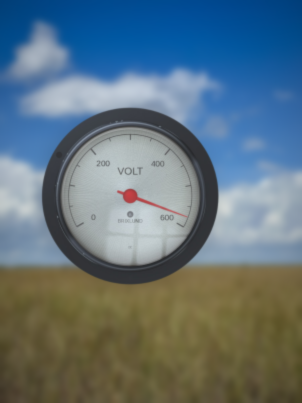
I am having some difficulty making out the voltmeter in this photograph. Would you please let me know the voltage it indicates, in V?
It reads 575 V
